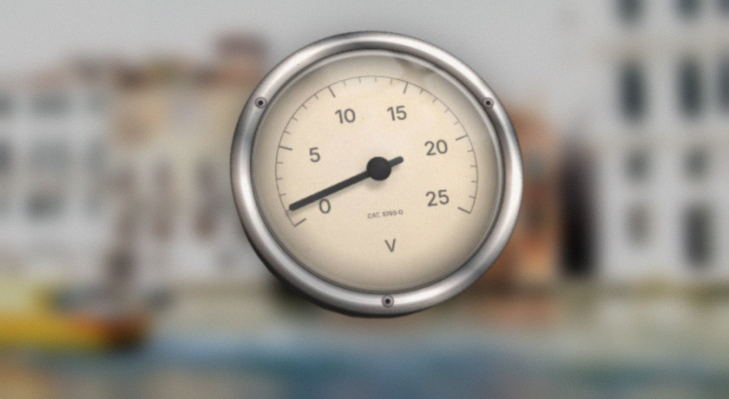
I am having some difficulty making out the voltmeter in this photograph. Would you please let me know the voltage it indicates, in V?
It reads 1 V
